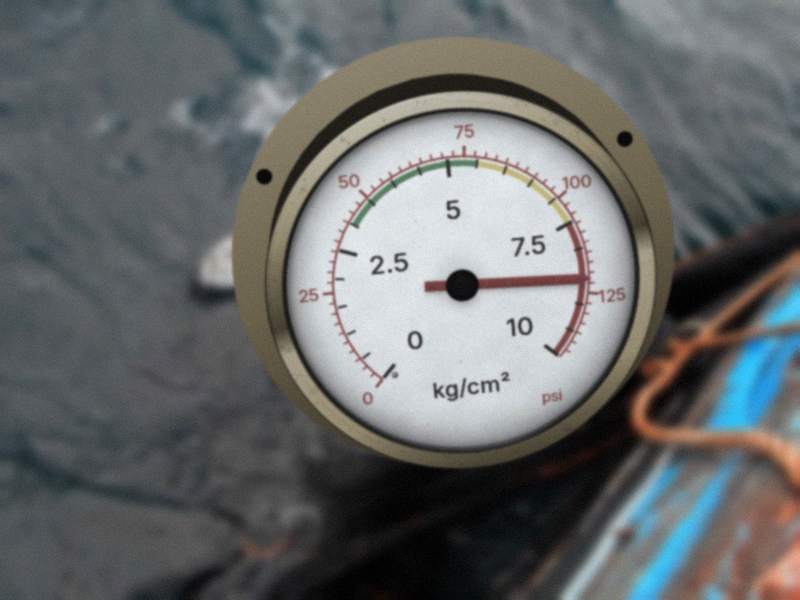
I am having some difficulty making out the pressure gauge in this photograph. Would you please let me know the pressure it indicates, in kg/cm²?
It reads 8.5 kg/cm²
